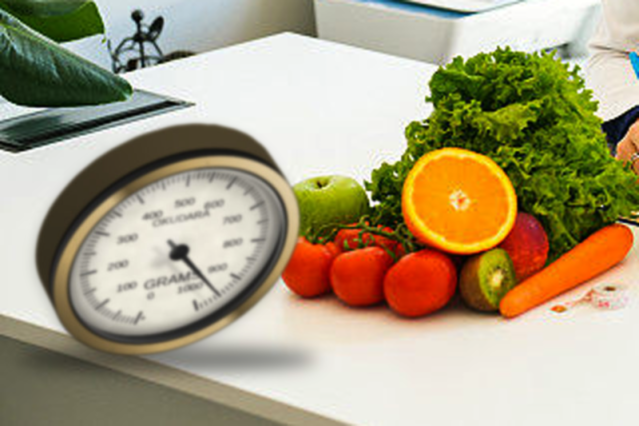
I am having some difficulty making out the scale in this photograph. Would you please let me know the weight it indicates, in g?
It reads 950 g
